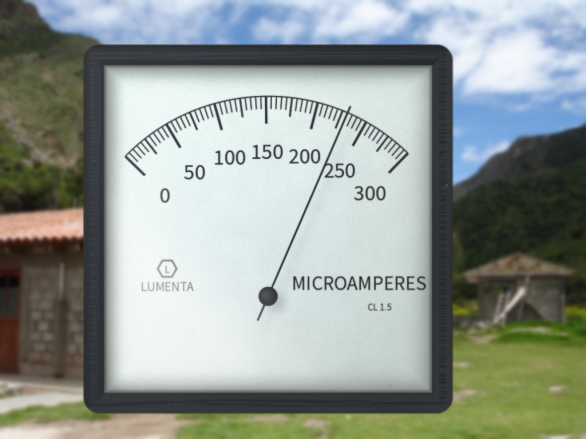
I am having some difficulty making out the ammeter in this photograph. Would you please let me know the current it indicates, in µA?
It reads 230 µA
